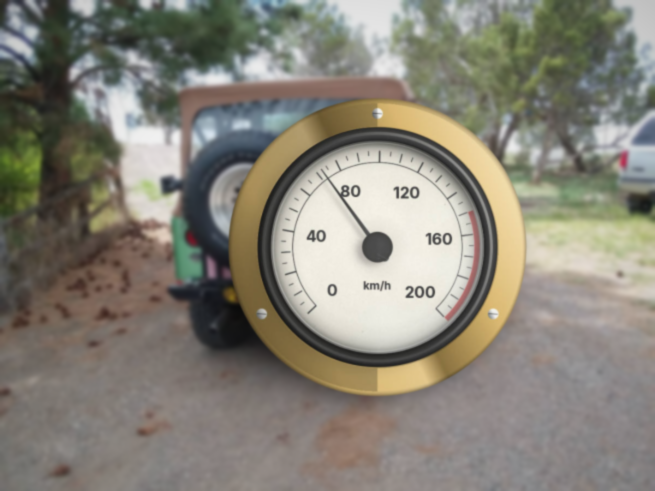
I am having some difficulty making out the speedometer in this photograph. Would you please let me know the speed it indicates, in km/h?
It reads 72.5 km/h
